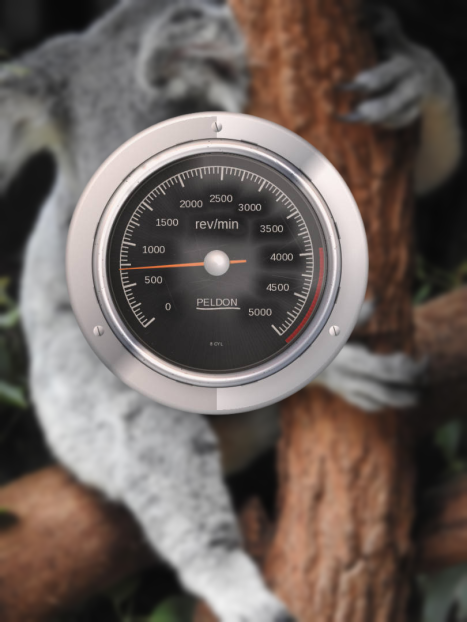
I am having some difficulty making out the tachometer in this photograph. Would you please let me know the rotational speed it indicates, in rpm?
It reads 700 rpm
